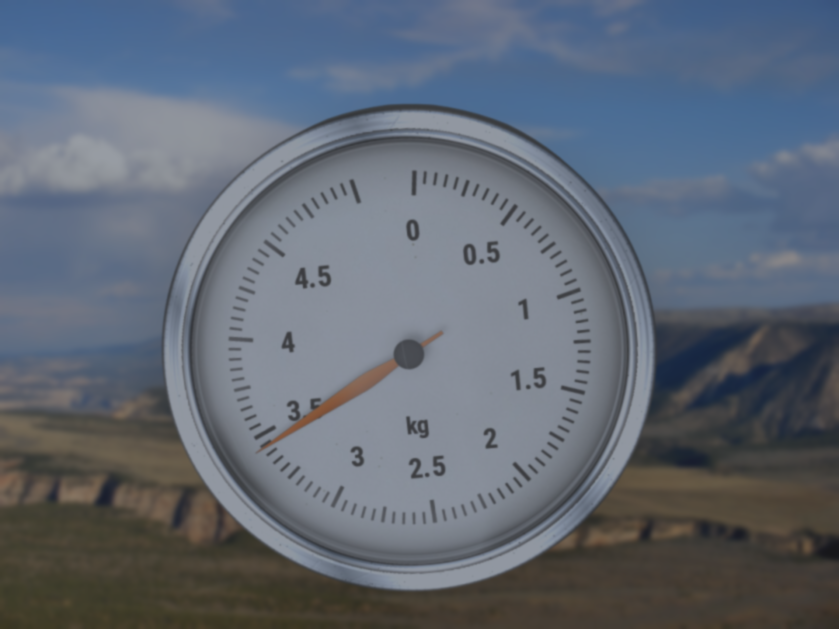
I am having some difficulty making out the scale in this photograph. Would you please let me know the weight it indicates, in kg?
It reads 3.45 kg
